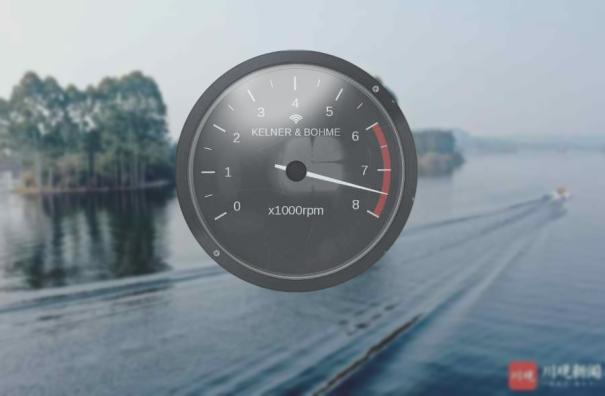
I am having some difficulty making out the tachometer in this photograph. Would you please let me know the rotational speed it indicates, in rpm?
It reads 7500 rpm
